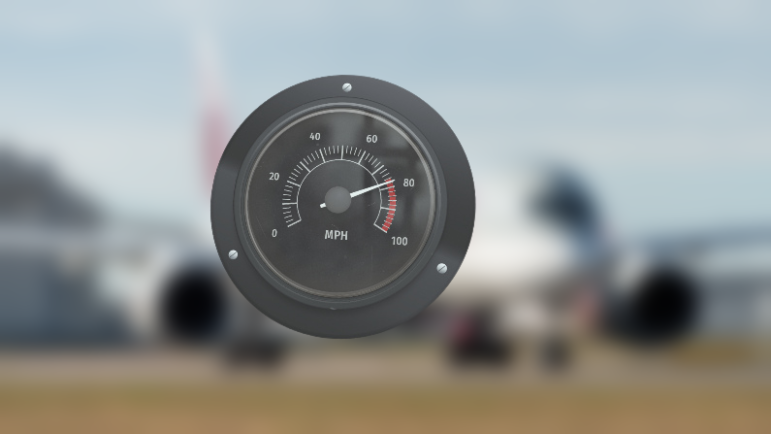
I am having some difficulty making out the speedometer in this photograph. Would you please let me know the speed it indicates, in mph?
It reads 78 mph
